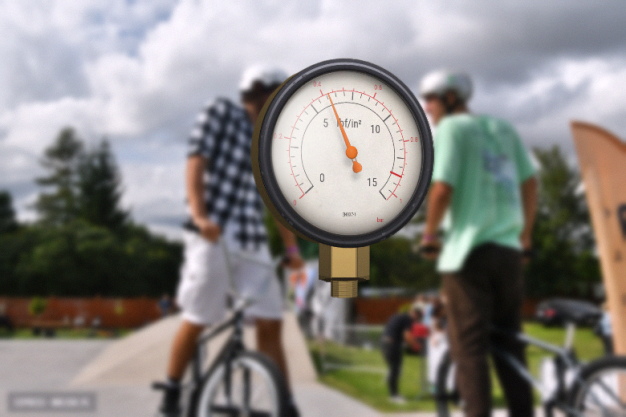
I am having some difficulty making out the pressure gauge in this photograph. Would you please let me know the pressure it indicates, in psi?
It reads 6 psi
